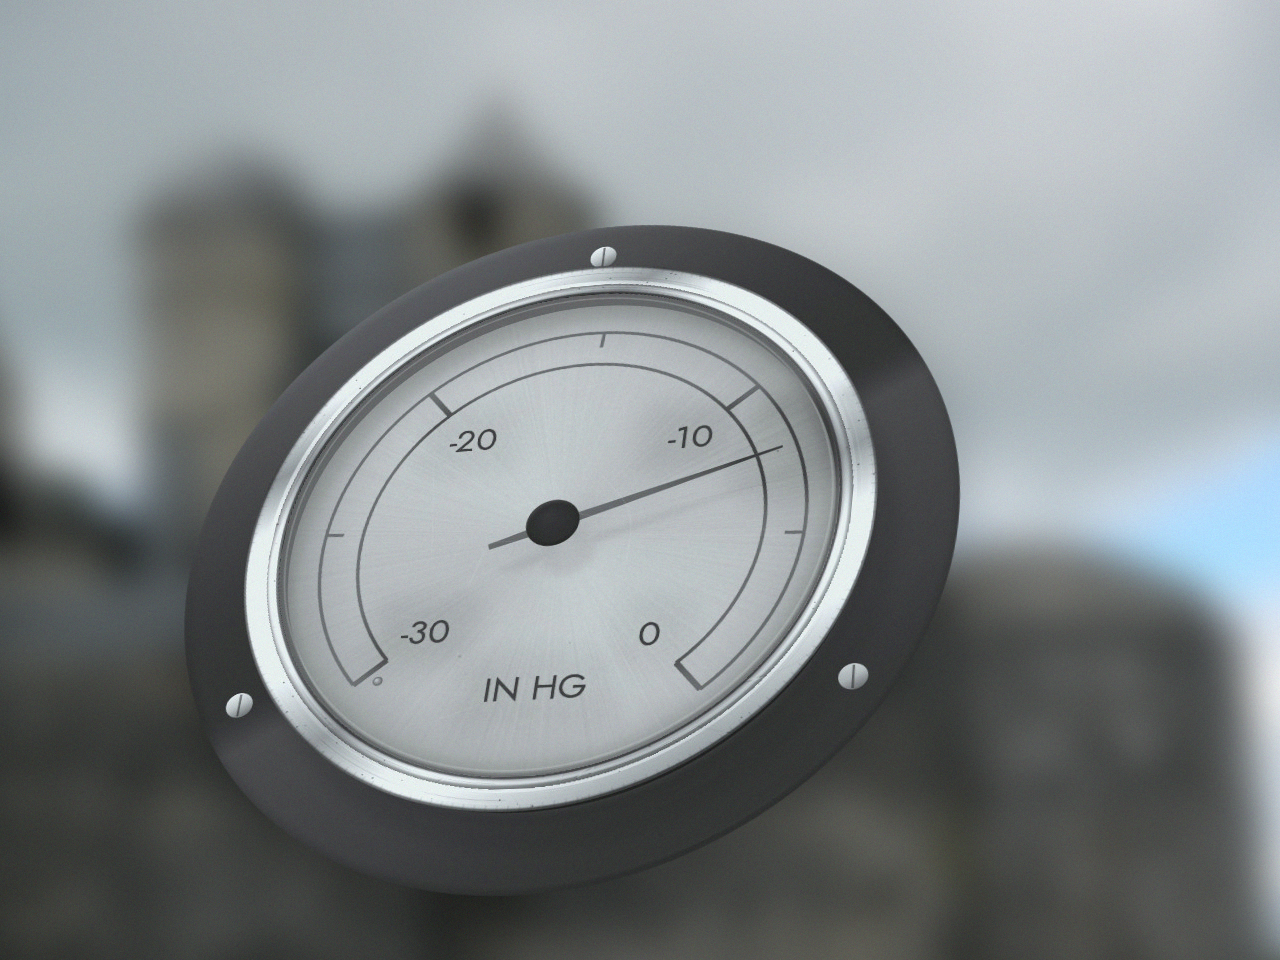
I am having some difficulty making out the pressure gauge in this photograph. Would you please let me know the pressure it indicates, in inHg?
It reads -7.5 inHg
